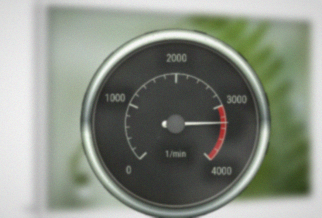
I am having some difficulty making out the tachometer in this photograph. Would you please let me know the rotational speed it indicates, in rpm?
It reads 3300 rpm
